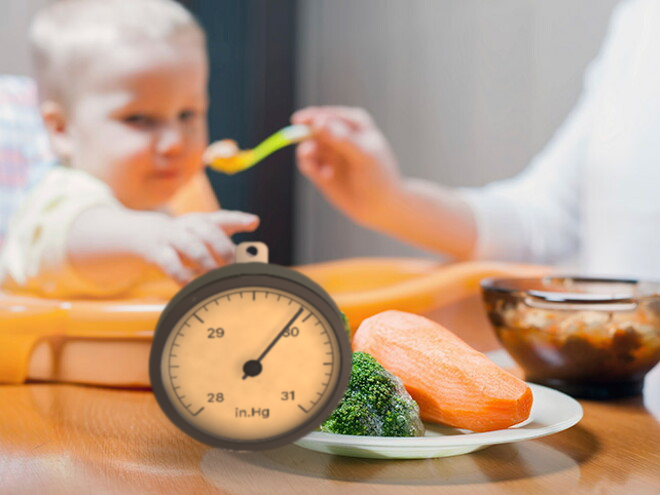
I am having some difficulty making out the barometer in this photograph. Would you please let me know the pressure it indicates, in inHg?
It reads 29.9 inHg
